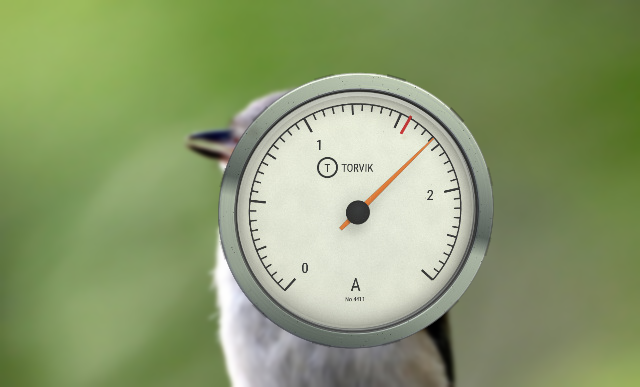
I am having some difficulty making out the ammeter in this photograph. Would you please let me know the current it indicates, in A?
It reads 1.7 A
